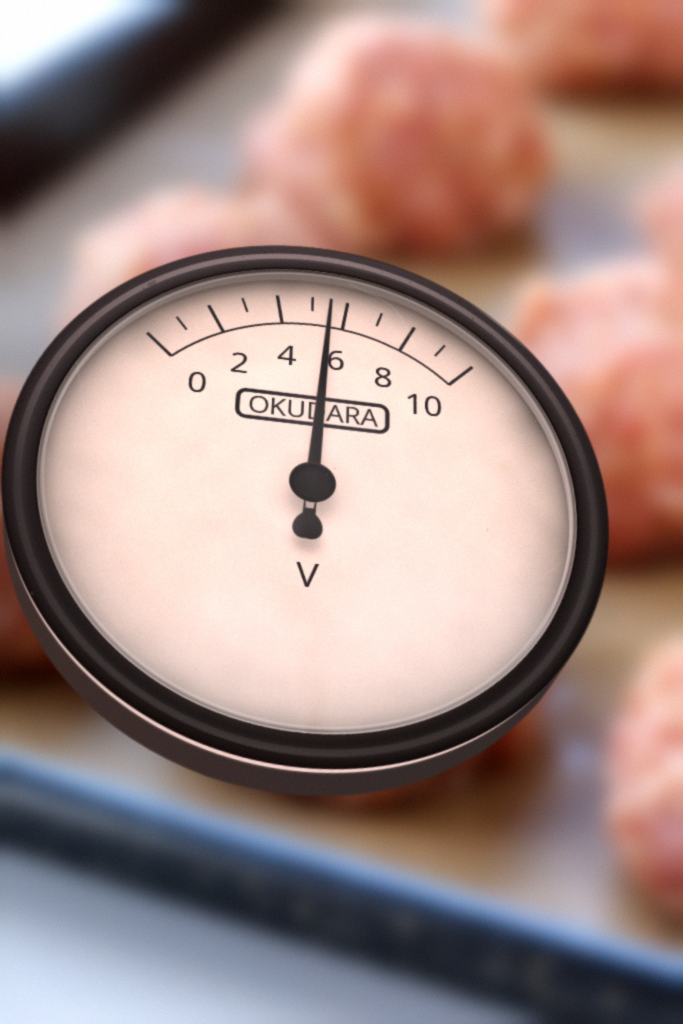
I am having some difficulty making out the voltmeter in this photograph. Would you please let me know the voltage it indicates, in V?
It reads 5.5 V
